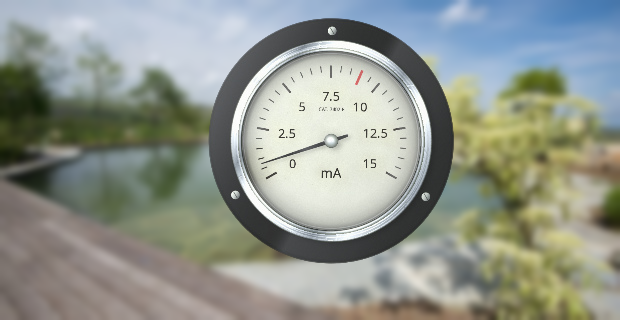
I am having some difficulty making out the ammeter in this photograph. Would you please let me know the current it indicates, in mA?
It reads 0.75 mA
